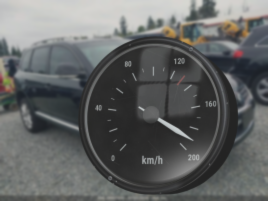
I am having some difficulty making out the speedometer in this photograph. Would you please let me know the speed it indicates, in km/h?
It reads 190 km/h
